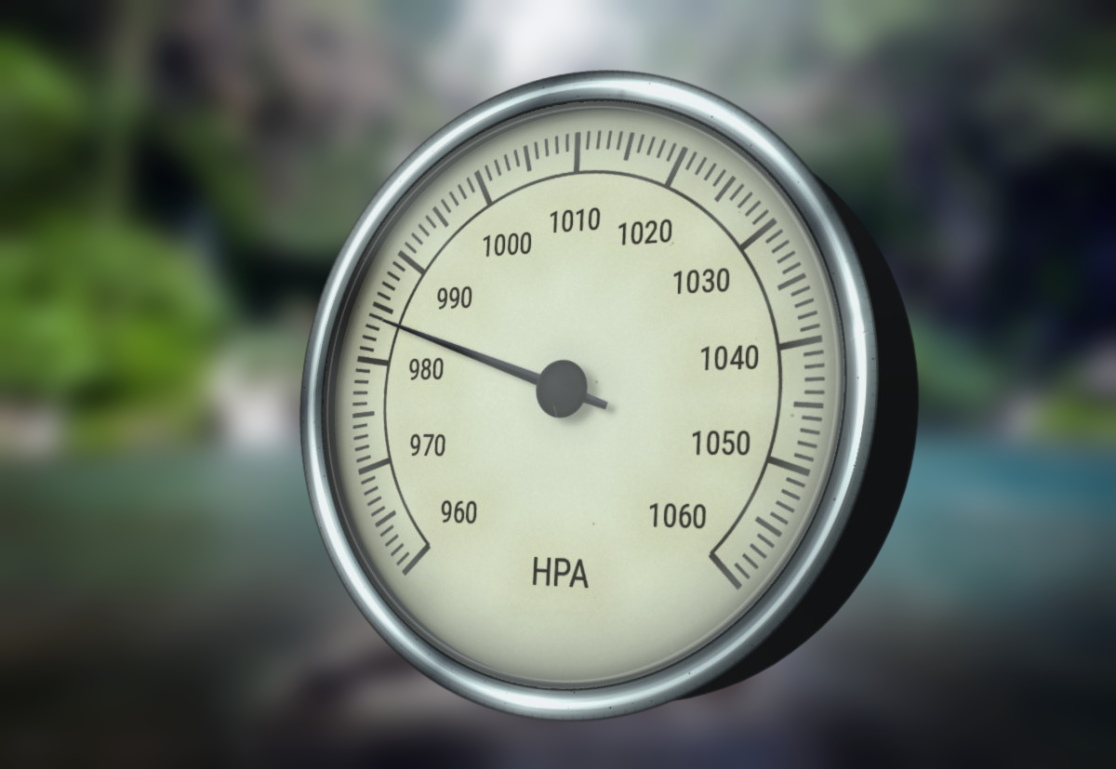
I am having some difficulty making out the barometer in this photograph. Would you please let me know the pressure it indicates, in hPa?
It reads 984 hPa
